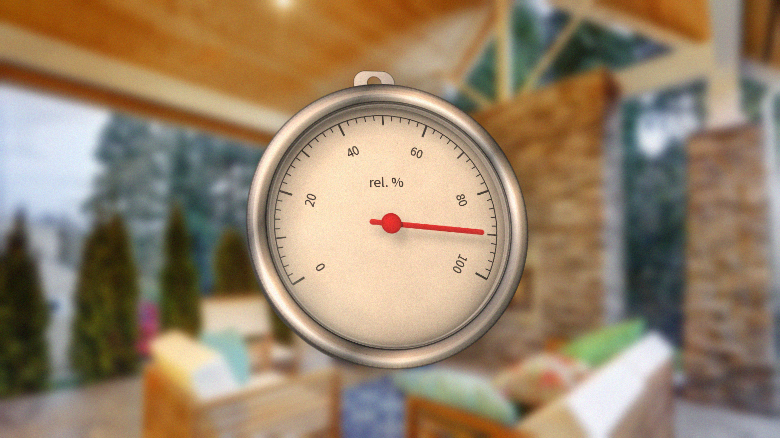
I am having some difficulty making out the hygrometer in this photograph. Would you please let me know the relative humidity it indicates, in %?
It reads 90 %
